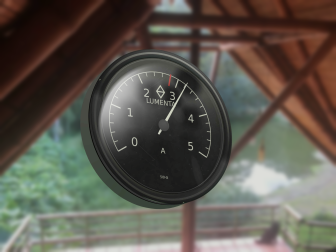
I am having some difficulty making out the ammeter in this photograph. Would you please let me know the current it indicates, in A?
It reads 3.2 A
